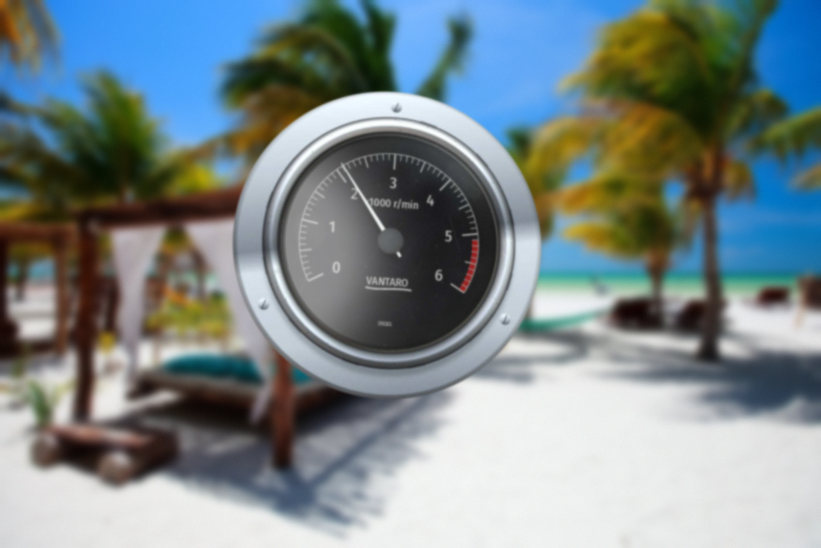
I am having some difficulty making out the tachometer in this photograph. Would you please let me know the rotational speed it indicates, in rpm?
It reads 2100 rpm
